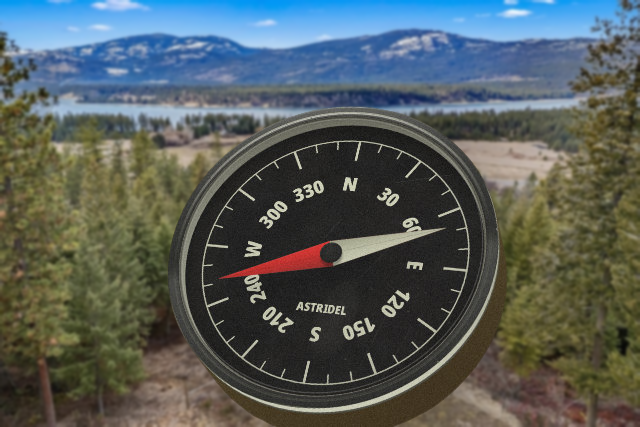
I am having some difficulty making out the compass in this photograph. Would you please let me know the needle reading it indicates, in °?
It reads 250 °
